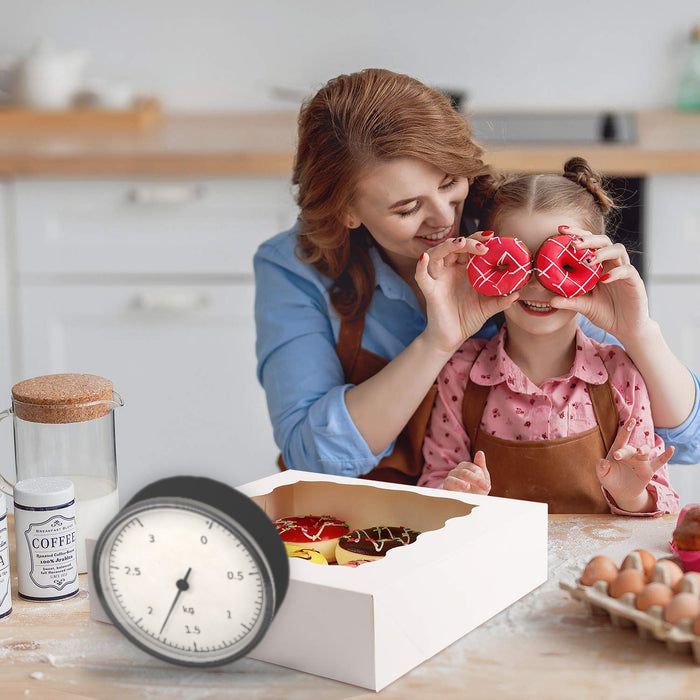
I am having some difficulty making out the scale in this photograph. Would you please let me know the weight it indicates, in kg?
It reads 1.8 kg
